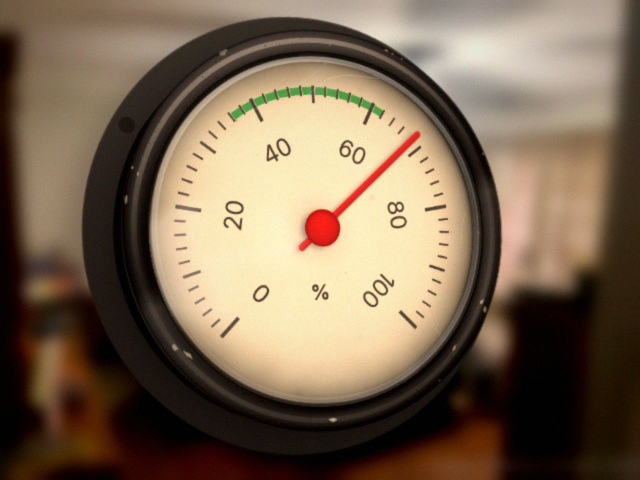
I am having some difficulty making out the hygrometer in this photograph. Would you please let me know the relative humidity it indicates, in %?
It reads 68 %
